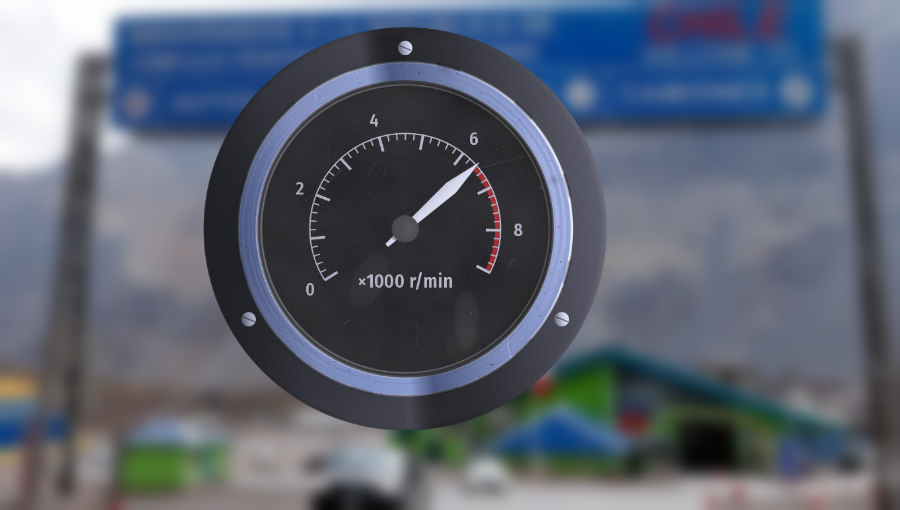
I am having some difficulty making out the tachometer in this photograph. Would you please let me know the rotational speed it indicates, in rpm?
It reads 6400 rpm
